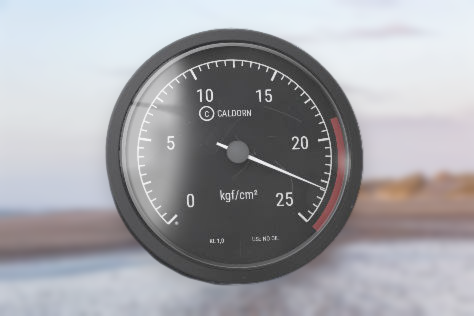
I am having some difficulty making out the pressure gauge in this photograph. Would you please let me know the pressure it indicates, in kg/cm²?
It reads 23 kg/cm²
